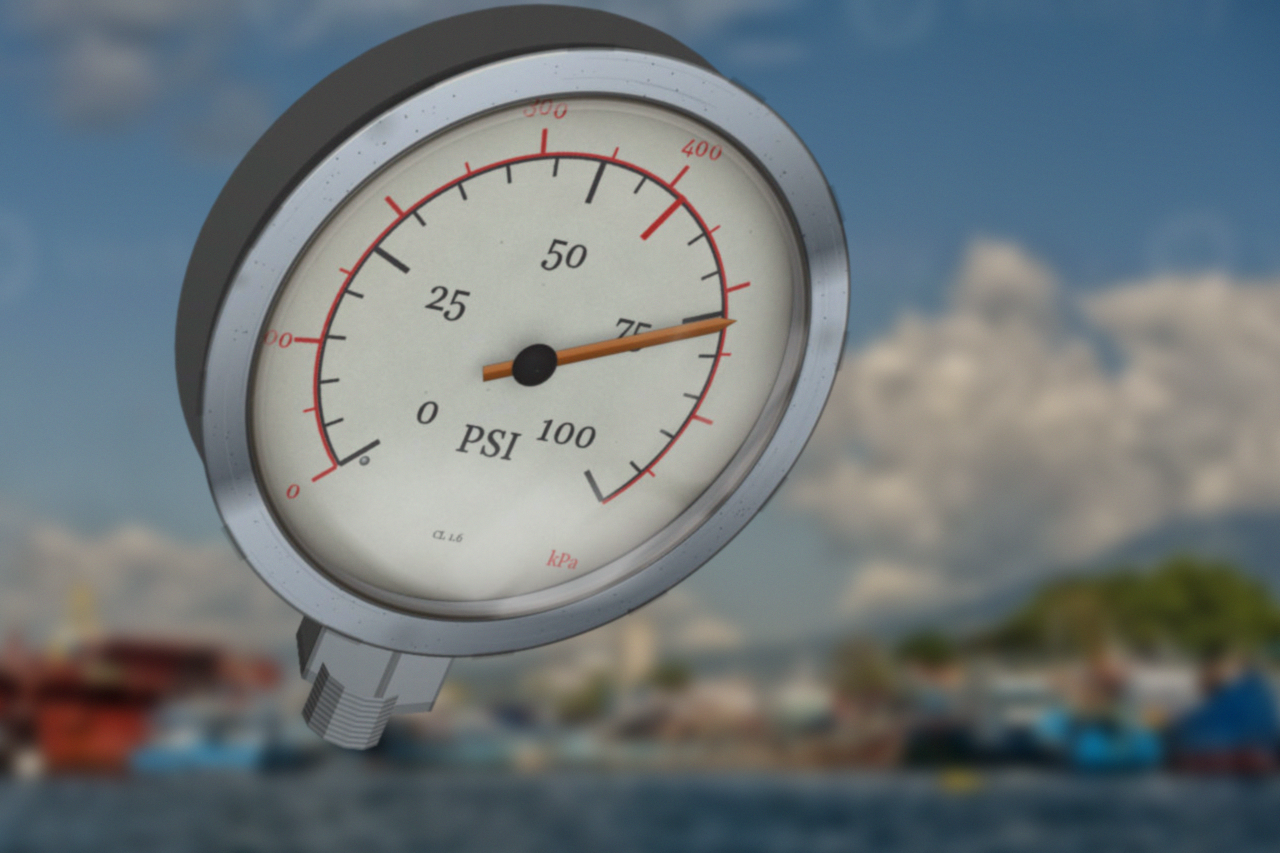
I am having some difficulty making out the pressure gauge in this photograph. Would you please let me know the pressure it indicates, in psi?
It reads 75 psi
